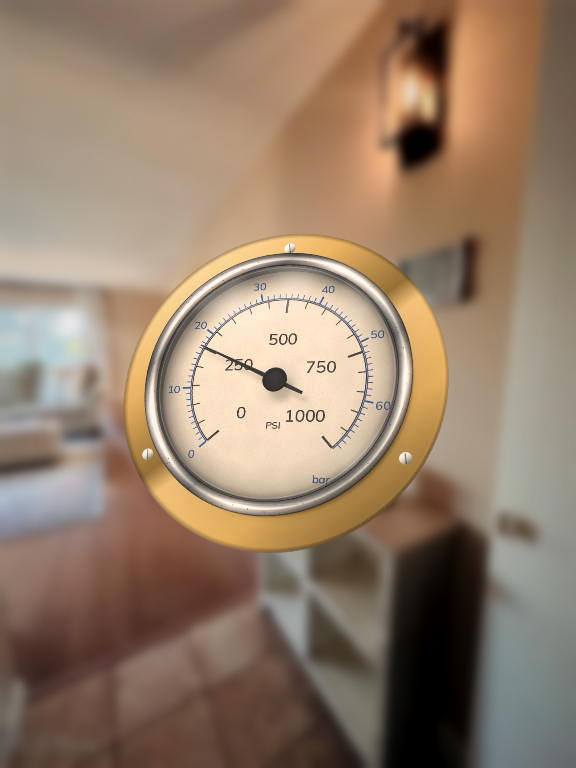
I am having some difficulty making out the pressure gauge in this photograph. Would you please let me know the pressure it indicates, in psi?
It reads 250 psi
